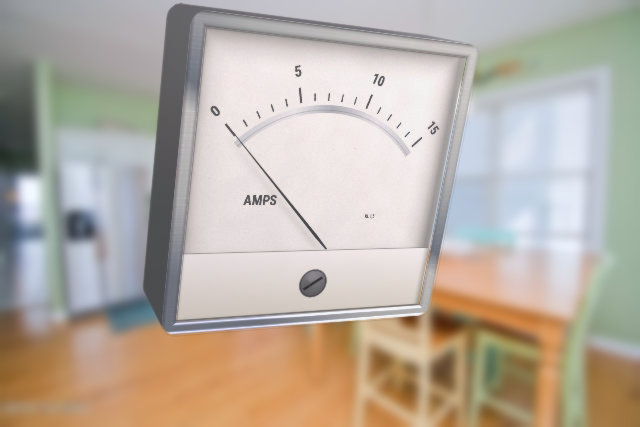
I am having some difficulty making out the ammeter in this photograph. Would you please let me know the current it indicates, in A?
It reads 0 A
